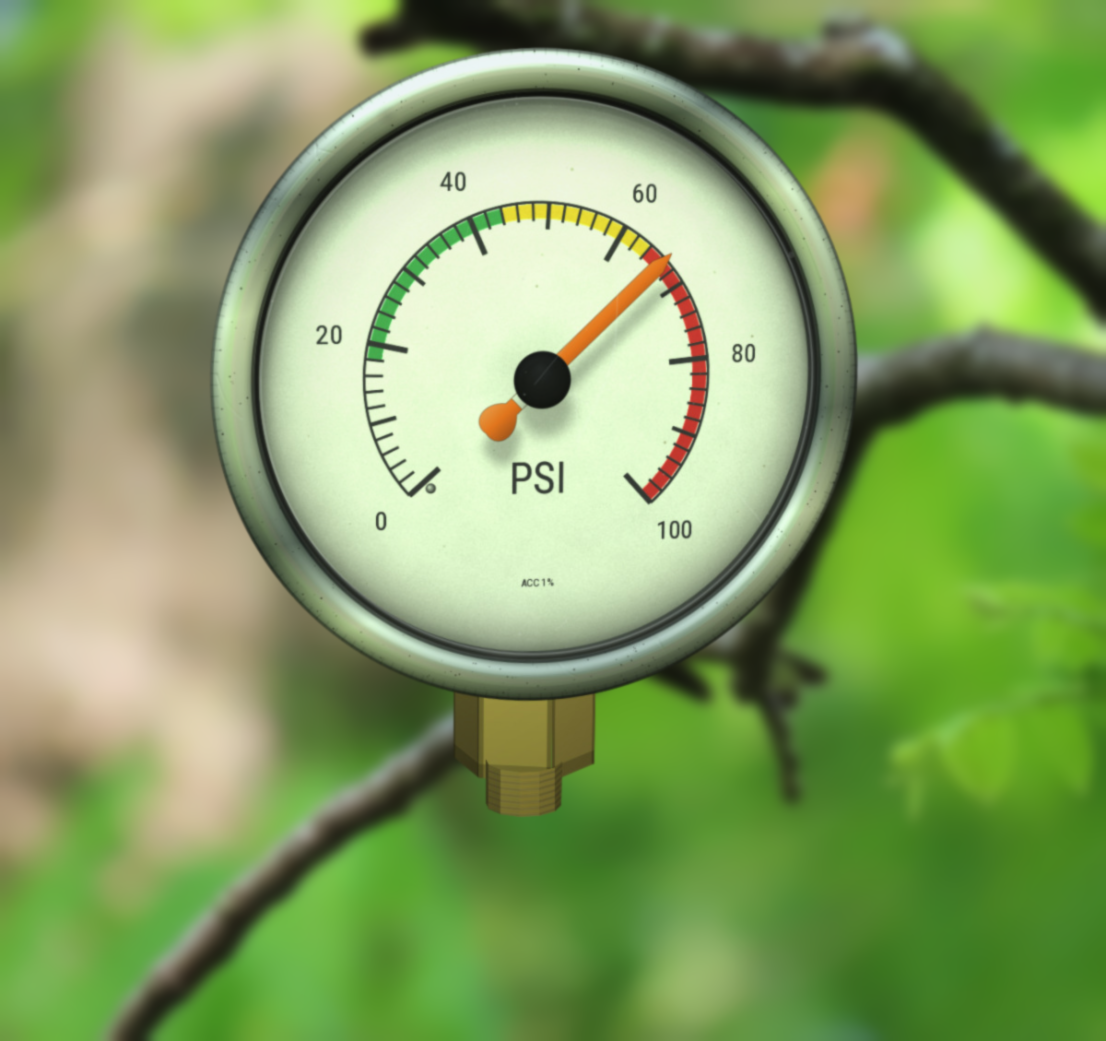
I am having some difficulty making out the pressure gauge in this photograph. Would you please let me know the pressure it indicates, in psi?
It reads 66 psi
